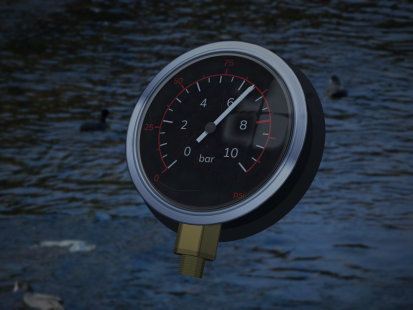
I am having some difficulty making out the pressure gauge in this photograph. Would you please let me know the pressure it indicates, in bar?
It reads 6.5 bar
